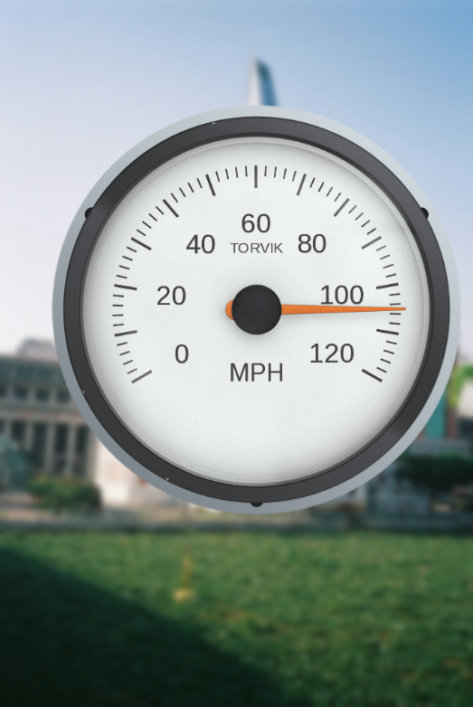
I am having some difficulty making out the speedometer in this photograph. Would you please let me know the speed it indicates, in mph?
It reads 105 mph
